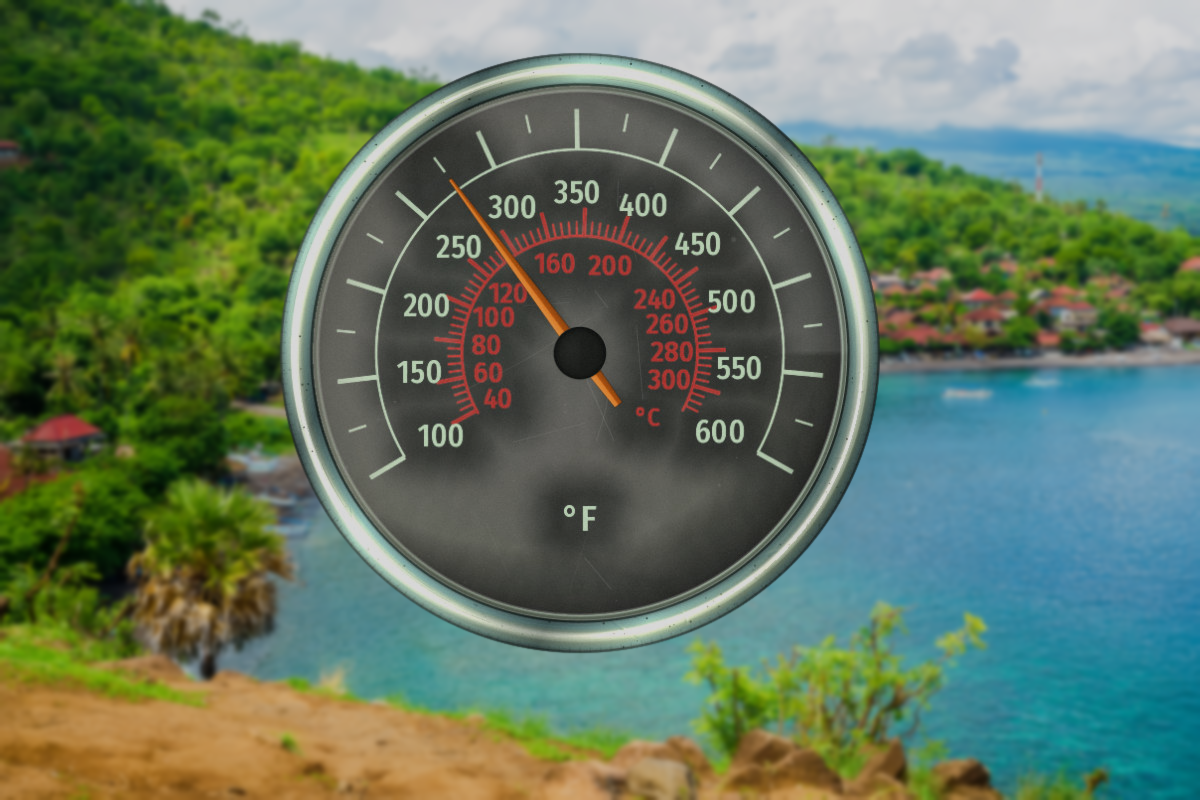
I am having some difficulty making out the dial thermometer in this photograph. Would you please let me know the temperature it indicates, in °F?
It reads 275 °F
